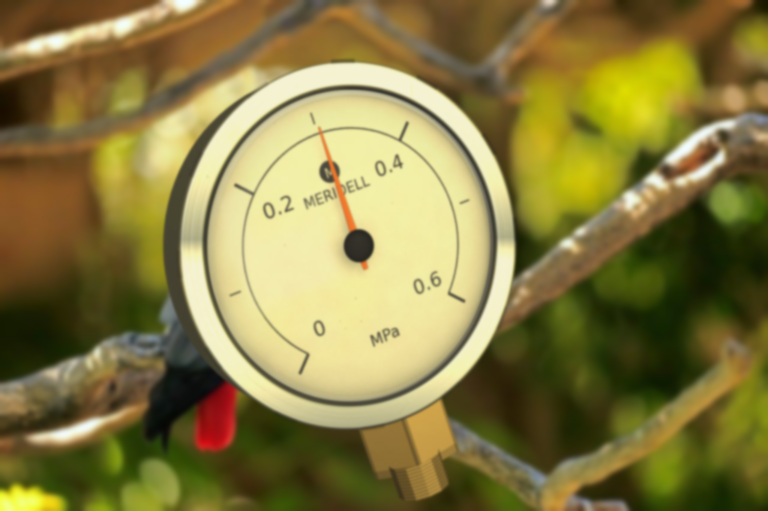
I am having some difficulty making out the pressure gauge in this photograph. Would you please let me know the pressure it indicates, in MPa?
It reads 0.3 MPa
